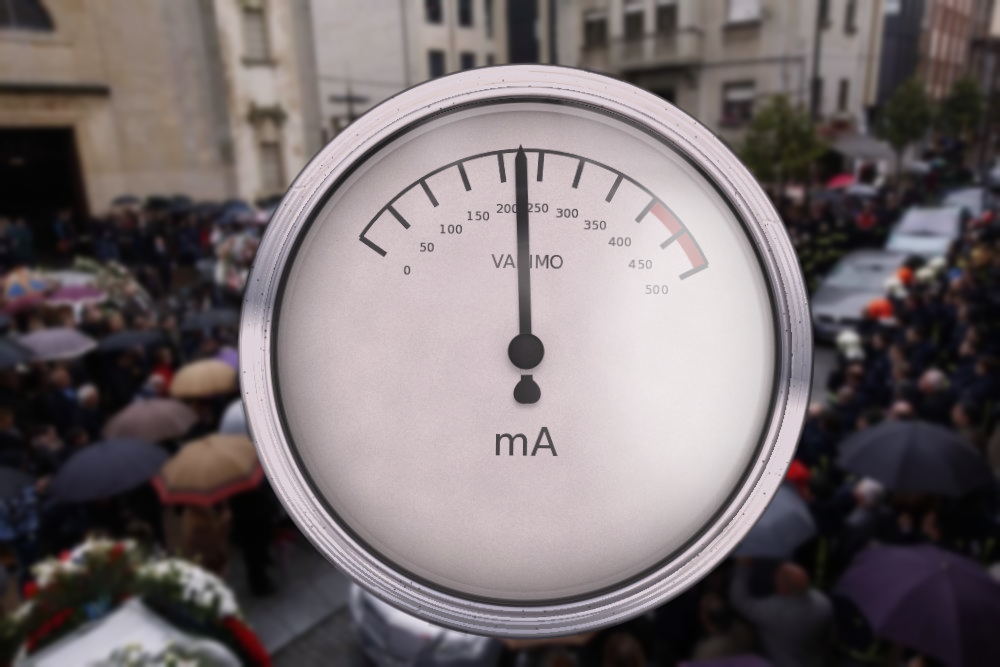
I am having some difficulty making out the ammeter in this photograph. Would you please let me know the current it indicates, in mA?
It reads 225 mA
